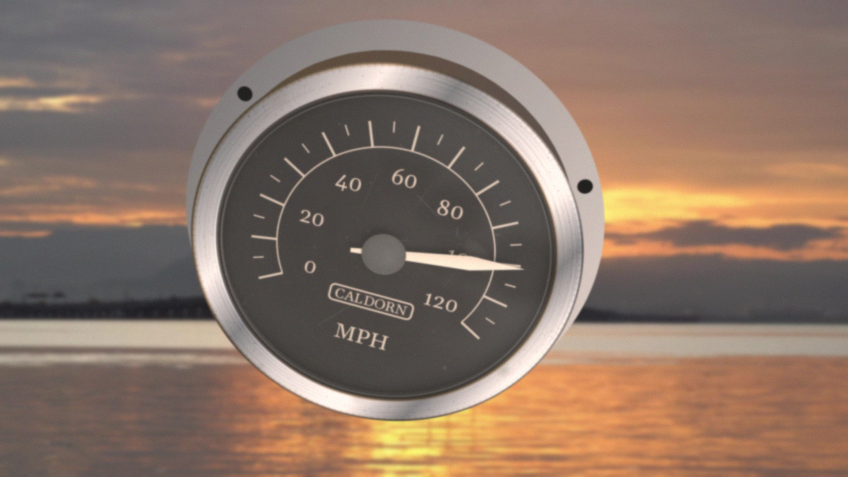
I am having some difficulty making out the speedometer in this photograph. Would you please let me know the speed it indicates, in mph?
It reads 100 mph
